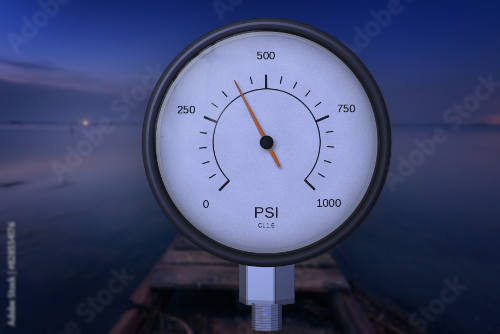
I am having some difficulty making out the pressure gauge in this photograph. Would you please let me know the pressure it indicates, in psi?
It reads 400 psi
